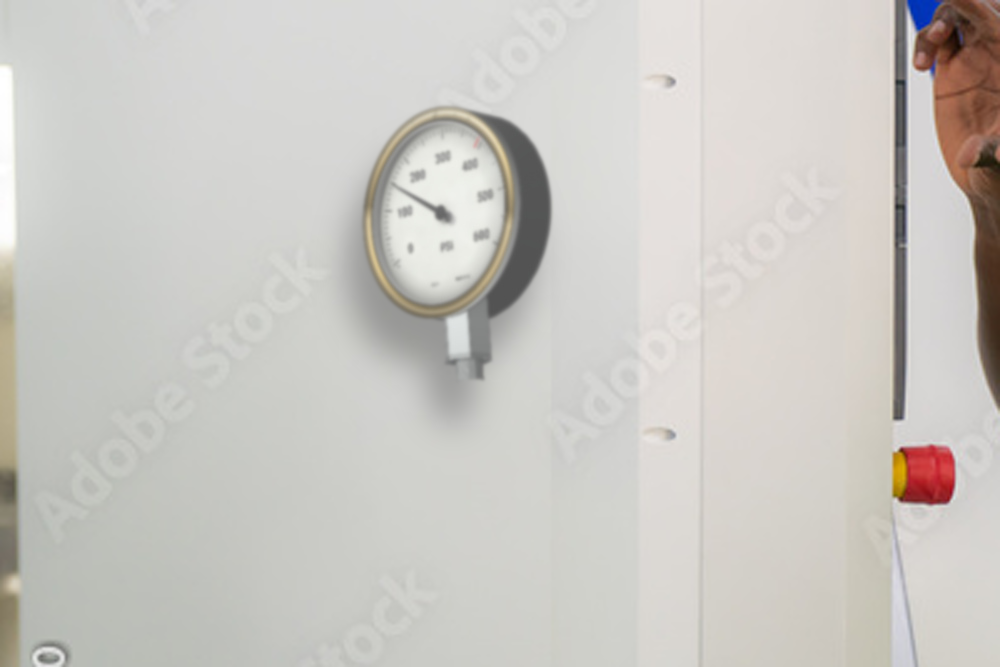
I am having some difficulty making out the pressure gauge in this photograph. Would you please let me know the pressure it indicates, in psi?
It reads 150 psi
